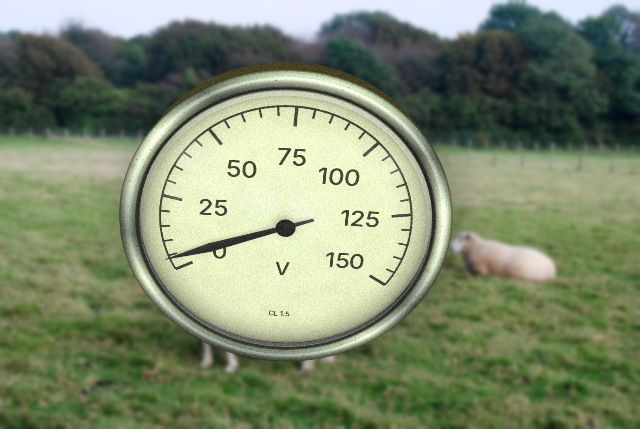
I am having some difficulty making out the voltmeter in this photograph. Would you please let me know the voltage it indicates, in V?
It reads 5 V
